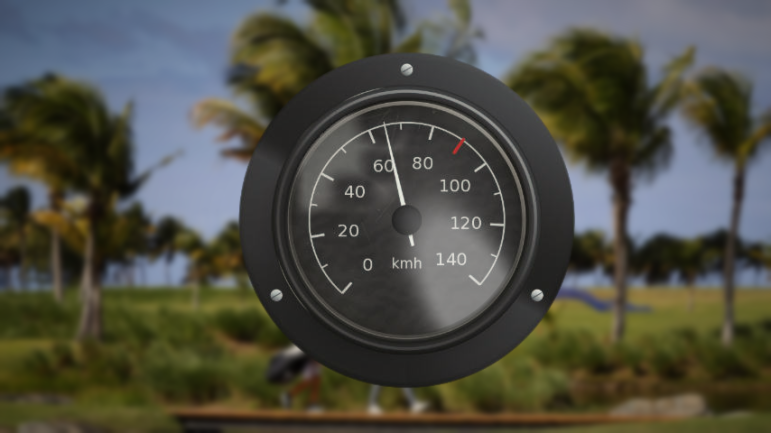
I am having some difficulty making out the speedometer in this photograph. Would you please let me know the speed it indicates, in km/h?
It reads 65 km/h
